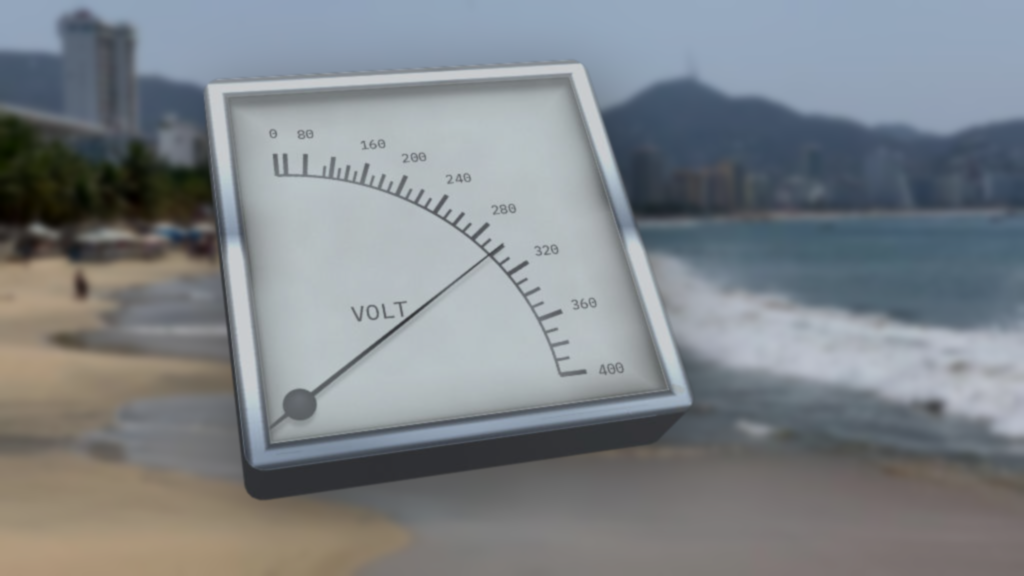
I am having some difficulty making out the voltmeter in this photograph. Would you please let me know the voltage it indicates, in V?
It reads 300 V
